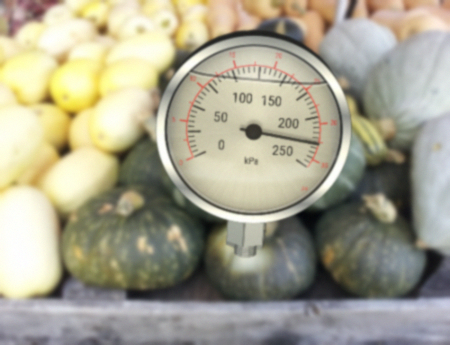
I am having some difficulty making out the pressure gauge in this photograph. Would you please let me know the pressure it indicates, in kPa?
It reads 225 kPa
